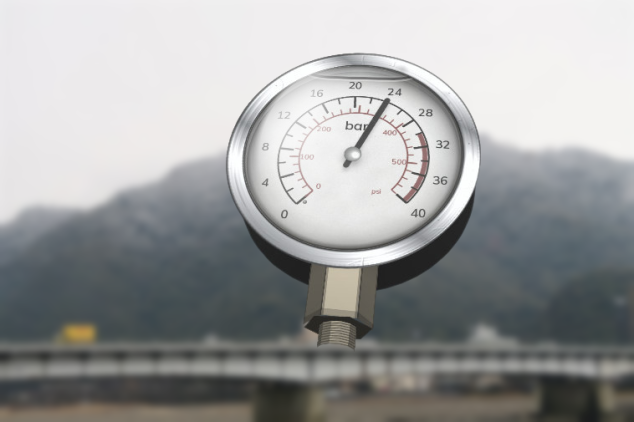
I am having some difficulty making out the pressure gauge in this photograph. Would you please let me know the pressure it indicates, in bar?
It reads 24 bar
